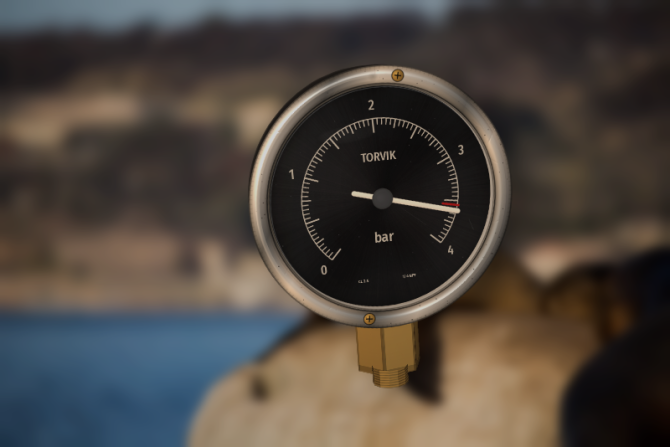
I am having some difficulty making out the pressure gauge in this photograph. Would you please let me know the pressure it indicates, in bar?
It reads 3.6 bar
